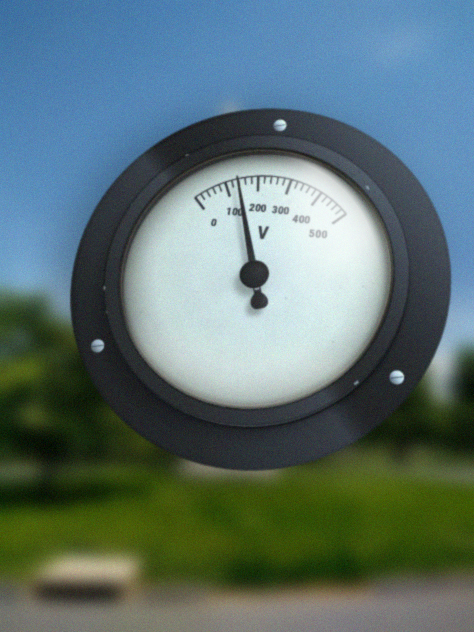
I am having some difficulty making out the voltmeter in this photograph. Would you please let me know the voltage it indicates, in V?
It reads 140 V
